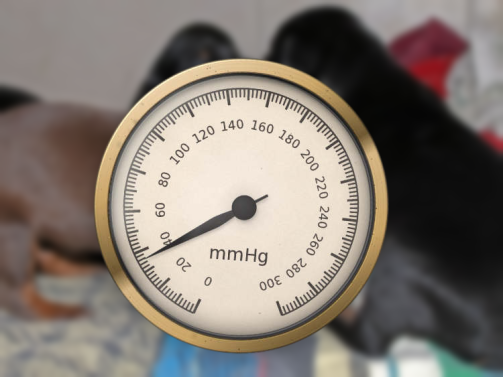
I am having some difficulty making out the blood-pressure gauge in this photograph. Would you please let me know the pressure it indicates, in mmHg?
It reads 36 mmHg
